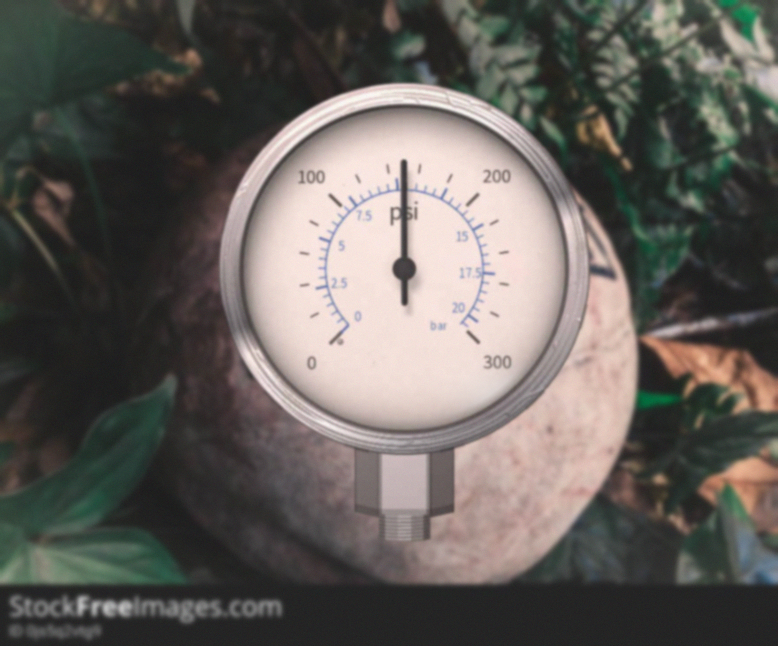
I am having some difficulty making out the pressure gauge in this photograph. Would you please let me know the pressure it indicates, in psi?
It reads 150 psi
